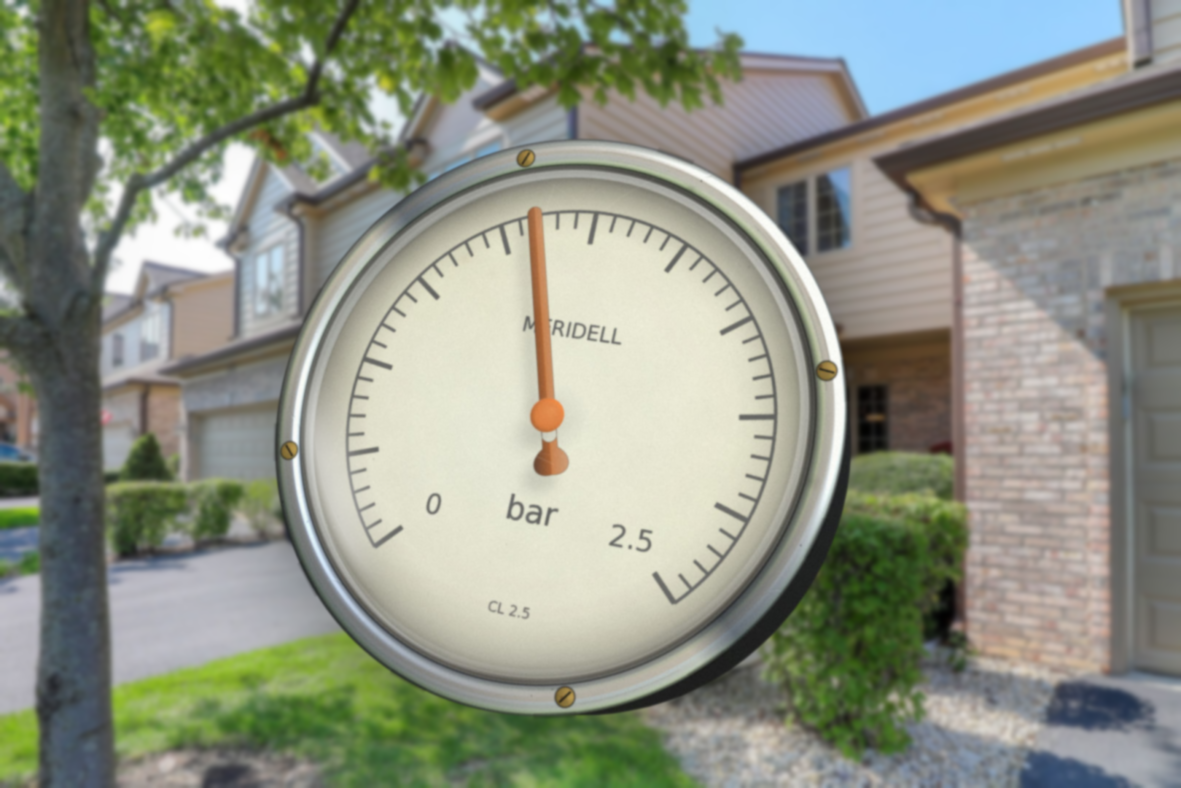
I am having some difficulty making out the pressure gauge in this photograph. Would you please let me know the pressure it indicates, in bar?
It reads 1.1 bar
